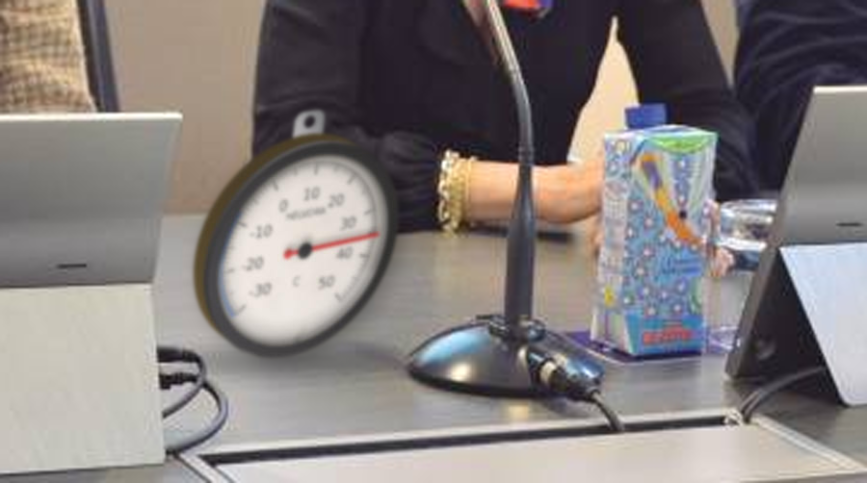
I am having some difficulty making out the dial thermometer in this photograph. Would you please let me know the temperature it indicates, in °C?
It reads 35 °C
